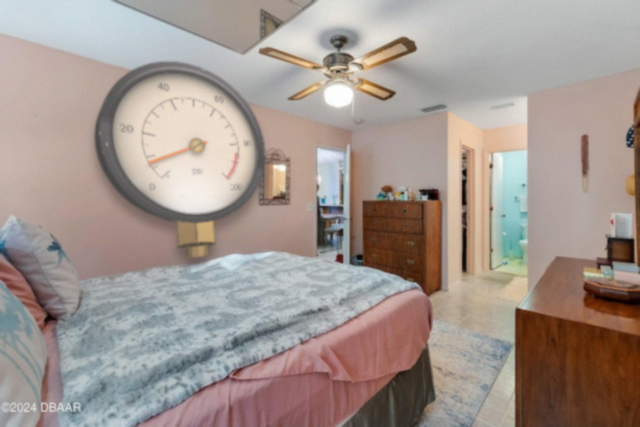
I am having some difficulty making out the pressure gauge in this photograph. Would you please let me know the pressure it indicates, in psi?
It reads 7.5 psi
